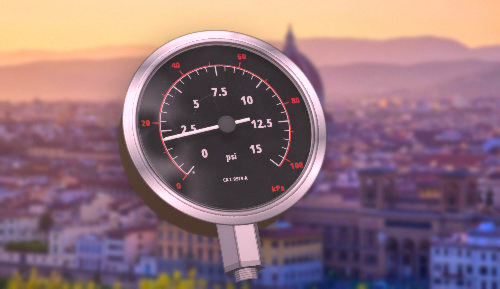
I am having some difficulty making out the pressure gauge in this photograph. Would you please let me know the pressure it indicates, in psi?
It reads 2 psi
